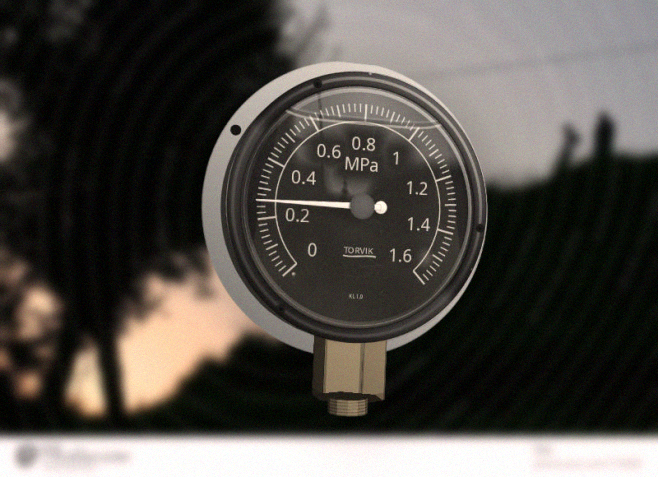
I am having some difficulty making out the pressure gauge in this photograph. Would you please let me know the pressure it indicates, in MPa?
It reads 0.26 MPa
